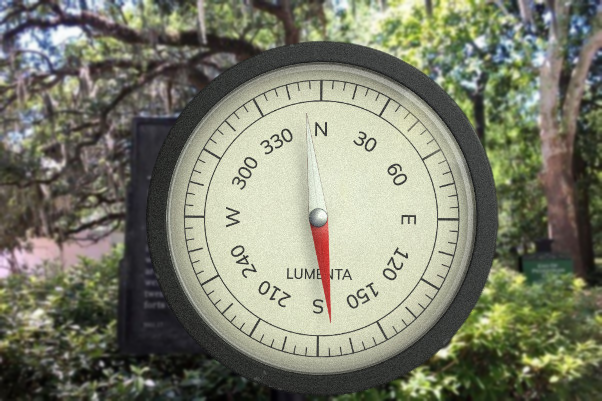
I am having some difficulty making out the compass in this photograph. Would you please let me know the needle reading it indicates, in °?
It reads 172.5 °
